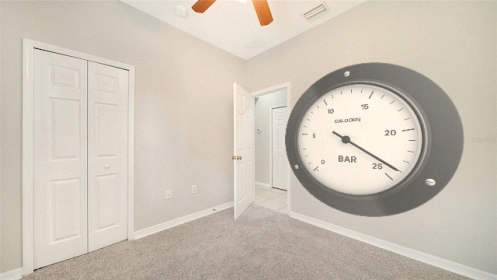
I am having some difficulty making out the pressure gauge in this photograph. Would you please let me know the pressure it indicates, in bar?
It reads 24 bar
